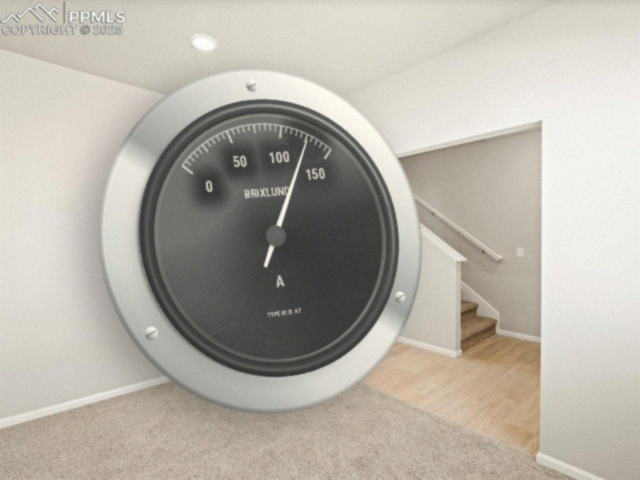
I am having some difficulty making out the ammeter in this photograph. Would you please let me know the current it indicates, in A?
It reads 125 A
